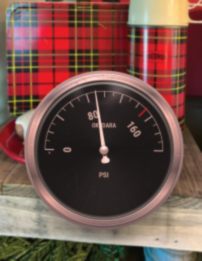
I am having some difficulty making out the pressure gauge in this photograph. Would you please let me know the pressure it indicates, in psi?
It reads 90 psi
